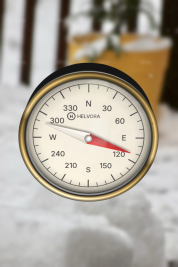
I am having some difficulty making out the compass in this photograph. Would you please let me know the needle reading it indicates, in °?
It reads 110 °
